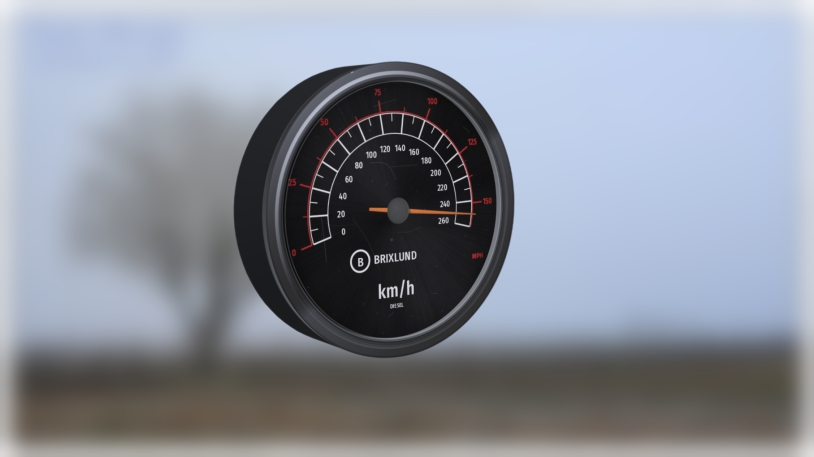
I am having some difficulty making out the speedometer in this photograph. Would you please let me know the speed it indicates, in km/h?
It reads 250 km/h
